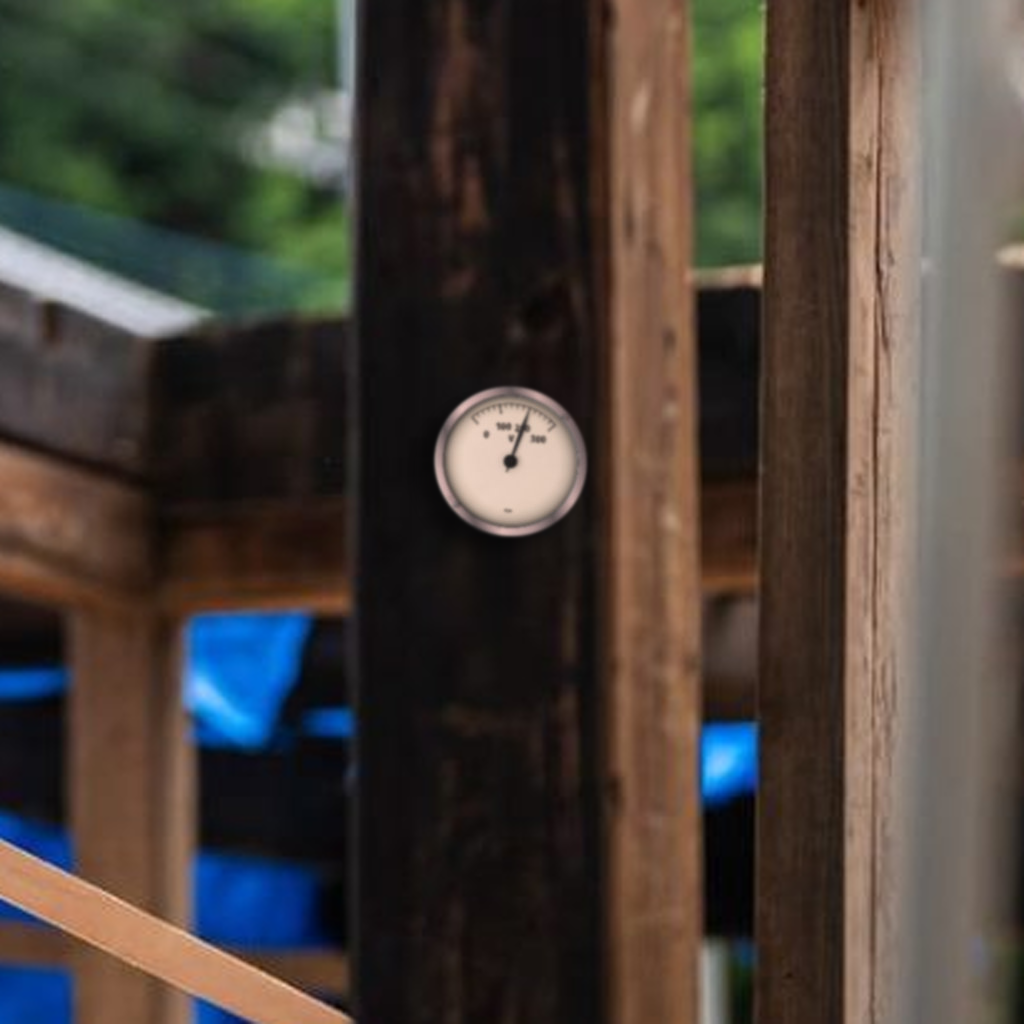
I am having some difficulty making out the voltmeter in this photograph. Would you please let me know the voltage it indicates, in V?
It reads 200 V
